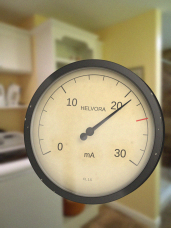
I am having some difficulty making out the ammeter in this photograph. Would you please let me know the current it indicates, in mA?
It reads 21 mA
